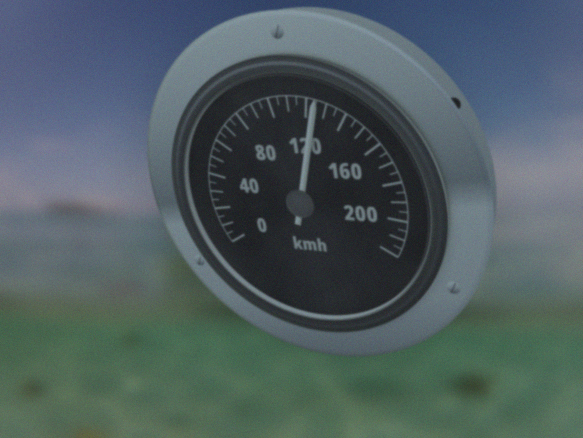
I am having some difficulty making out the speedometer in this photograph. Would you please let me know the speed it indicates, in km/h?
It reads 125 km/h
